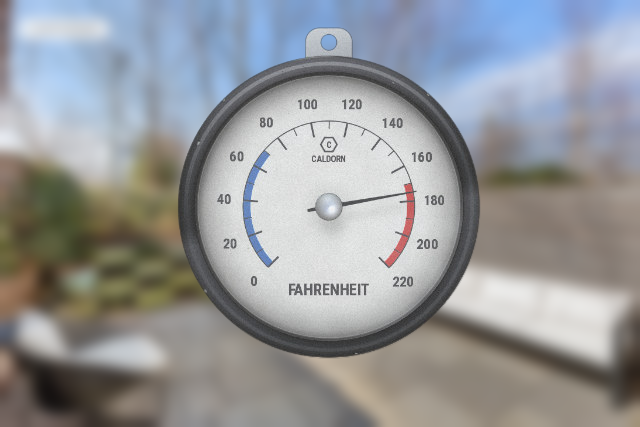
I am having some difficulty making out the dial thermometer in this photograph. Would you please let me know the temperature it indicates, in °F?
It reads 175 °F
